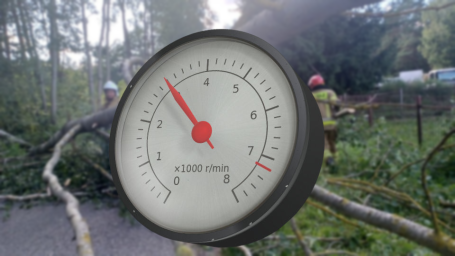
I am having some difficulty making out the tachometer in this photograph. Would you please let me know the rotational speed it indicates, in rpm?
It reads 3000 rpm
